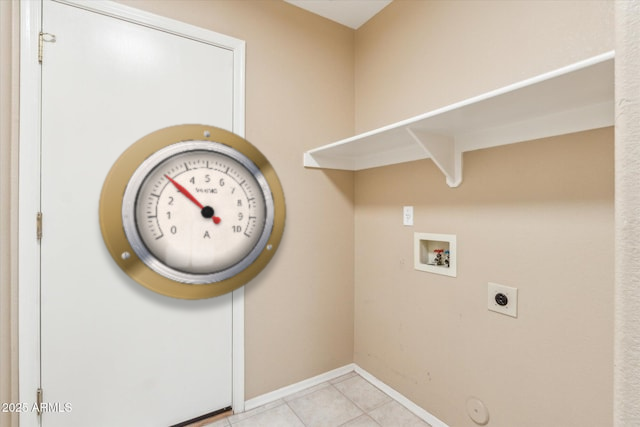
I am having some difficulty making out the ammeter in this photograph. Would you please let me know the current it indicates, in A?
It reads 3 A
